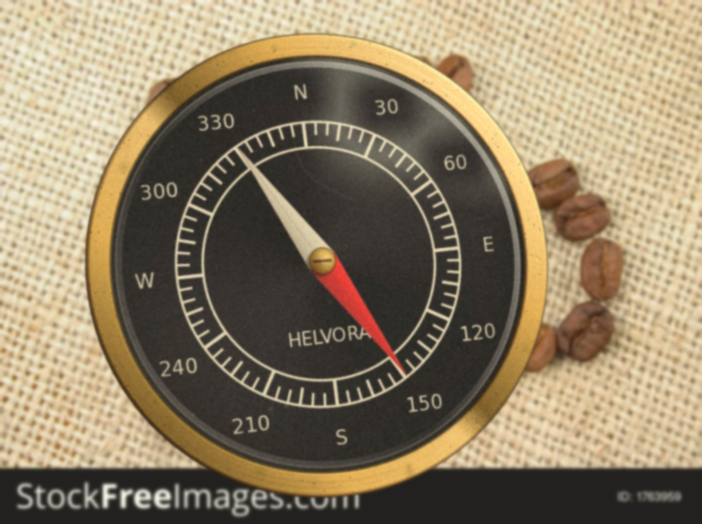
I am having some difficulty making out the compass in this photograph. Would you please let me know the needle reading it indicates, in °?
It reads 150 °
